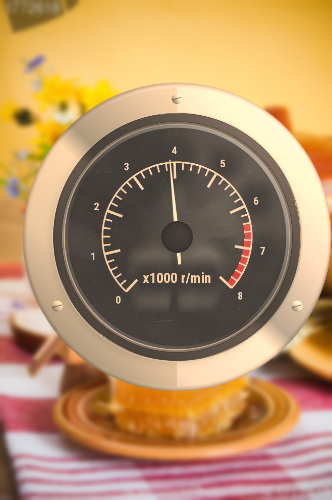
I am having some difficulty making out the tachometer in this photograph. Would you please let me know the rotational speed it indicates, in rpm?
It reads 3900 rpm
